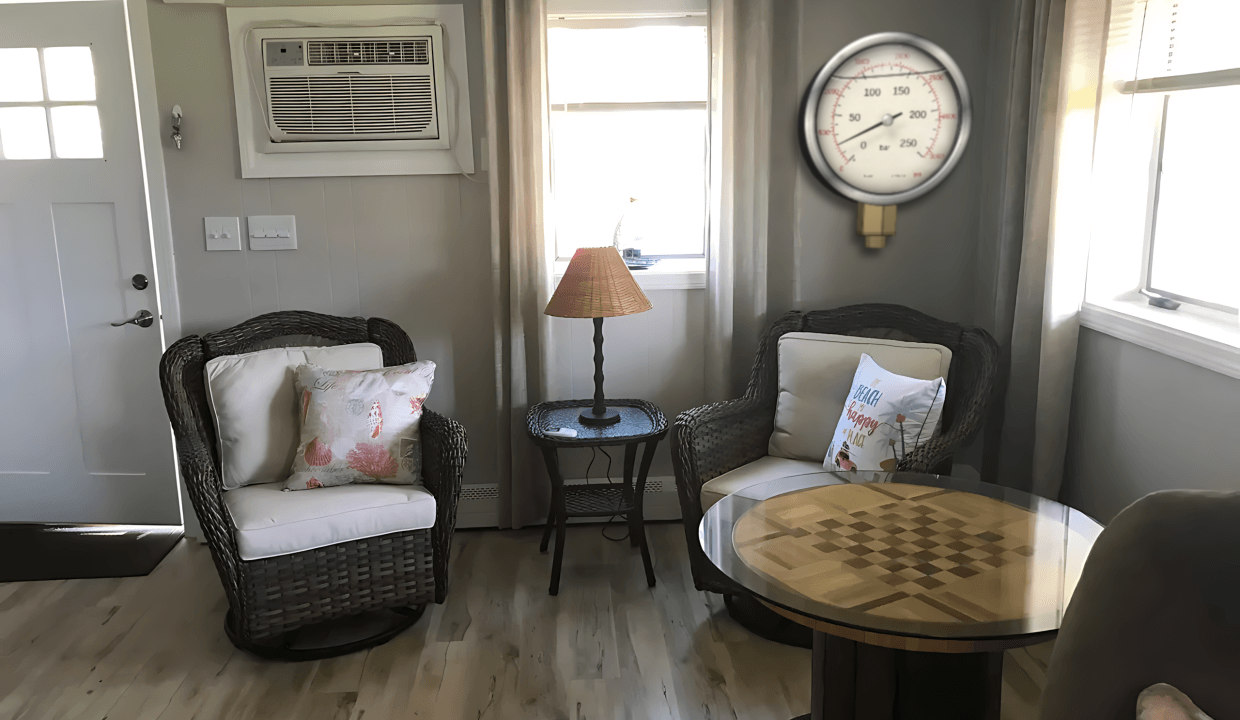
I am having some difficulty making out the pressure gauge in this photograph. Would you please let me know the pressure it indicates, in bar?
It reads 20 bar
